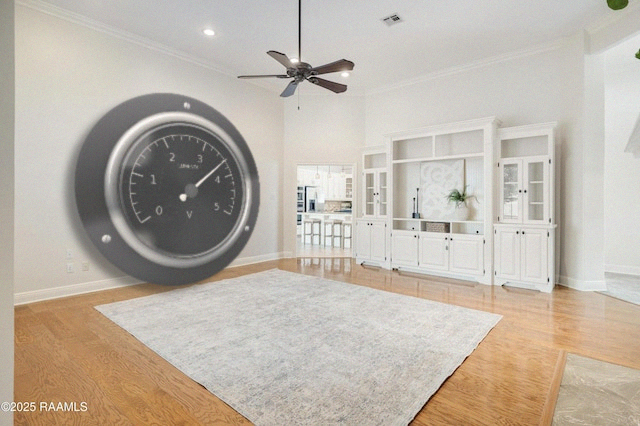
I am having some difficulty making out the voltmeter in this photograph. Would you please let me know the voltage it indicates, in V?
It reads 3.6 V
